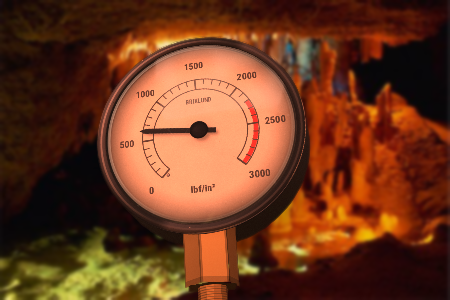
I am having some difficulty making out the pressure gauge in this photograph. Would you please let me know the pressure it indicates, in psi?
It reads 600 psi
